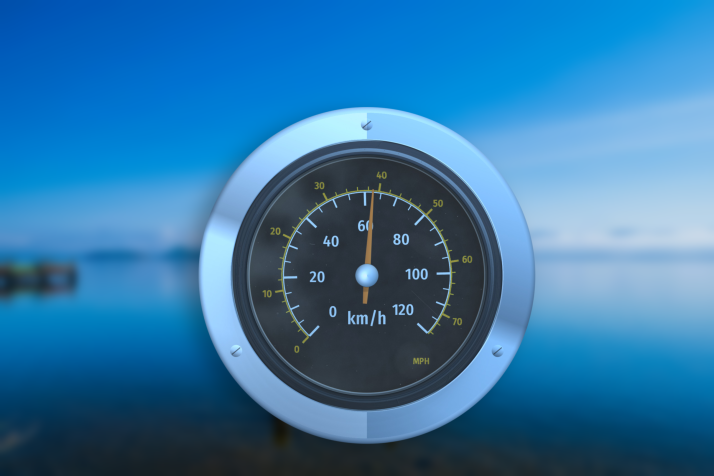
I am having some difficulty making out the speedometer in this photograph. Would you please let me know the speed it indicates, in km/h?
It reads 62.5 km/h
